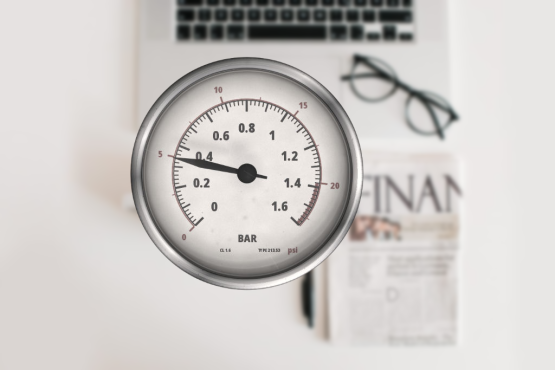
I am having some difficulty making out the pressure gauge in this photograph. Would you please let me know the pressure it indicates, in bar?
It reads 0.34 bar
